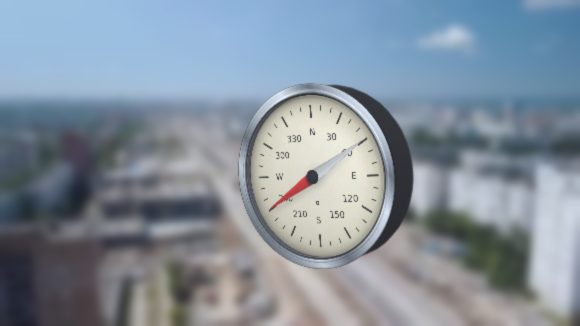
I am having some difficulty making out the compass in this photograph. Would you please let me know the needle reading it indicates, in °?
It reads 240 °
